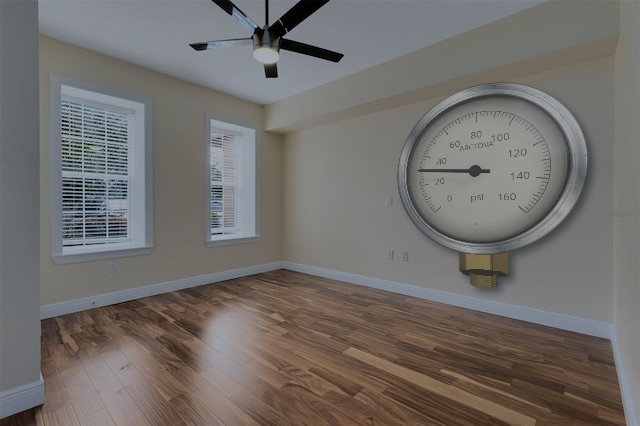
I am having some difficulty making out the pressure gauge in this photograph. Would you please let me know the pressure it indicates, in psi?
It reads 30 psi
